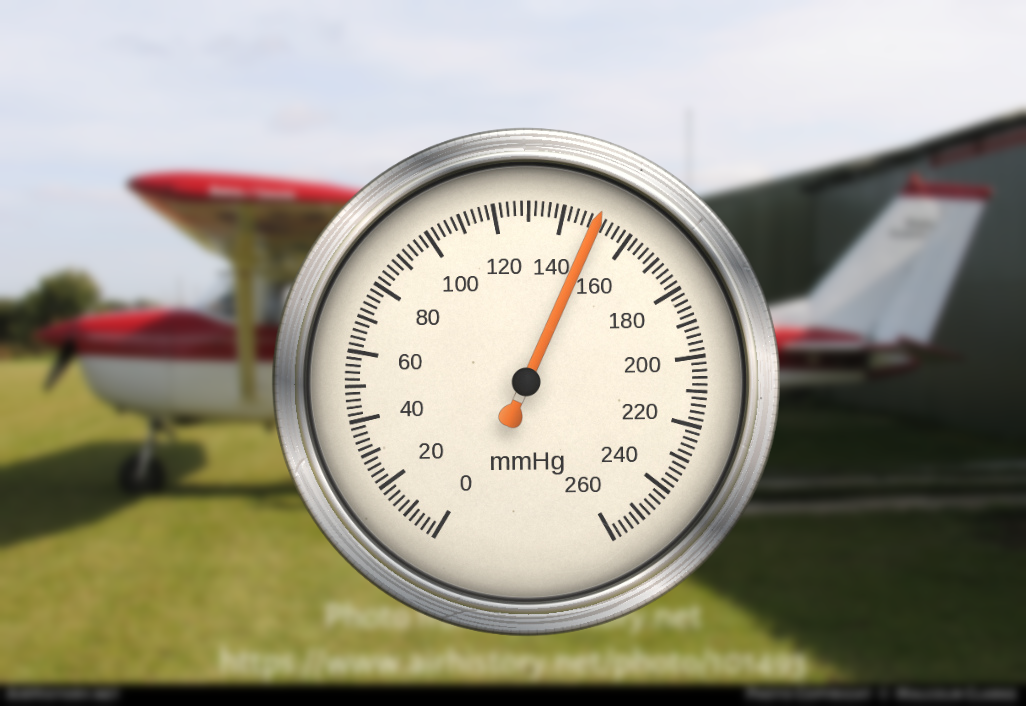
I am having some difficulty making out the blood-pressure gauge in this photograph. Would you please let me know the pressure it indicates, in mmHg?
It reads 150 mmHg
